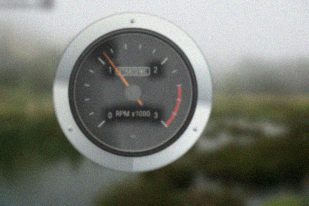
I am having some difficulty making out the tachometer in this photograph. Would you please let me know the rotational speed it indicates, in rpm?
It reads 1100 rpm
